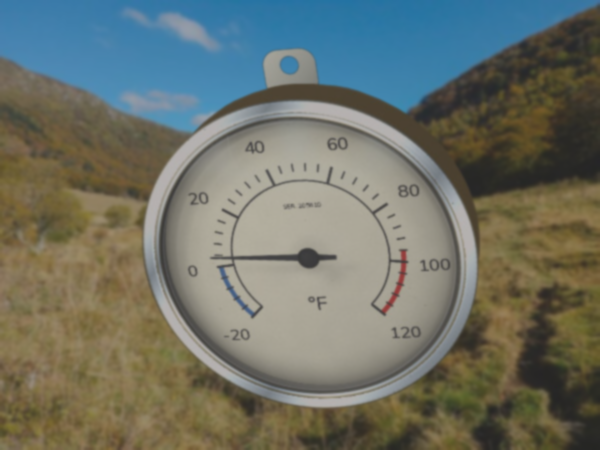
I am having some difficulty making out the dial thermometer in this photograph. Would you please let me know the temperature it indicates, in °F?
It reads 4 °F
